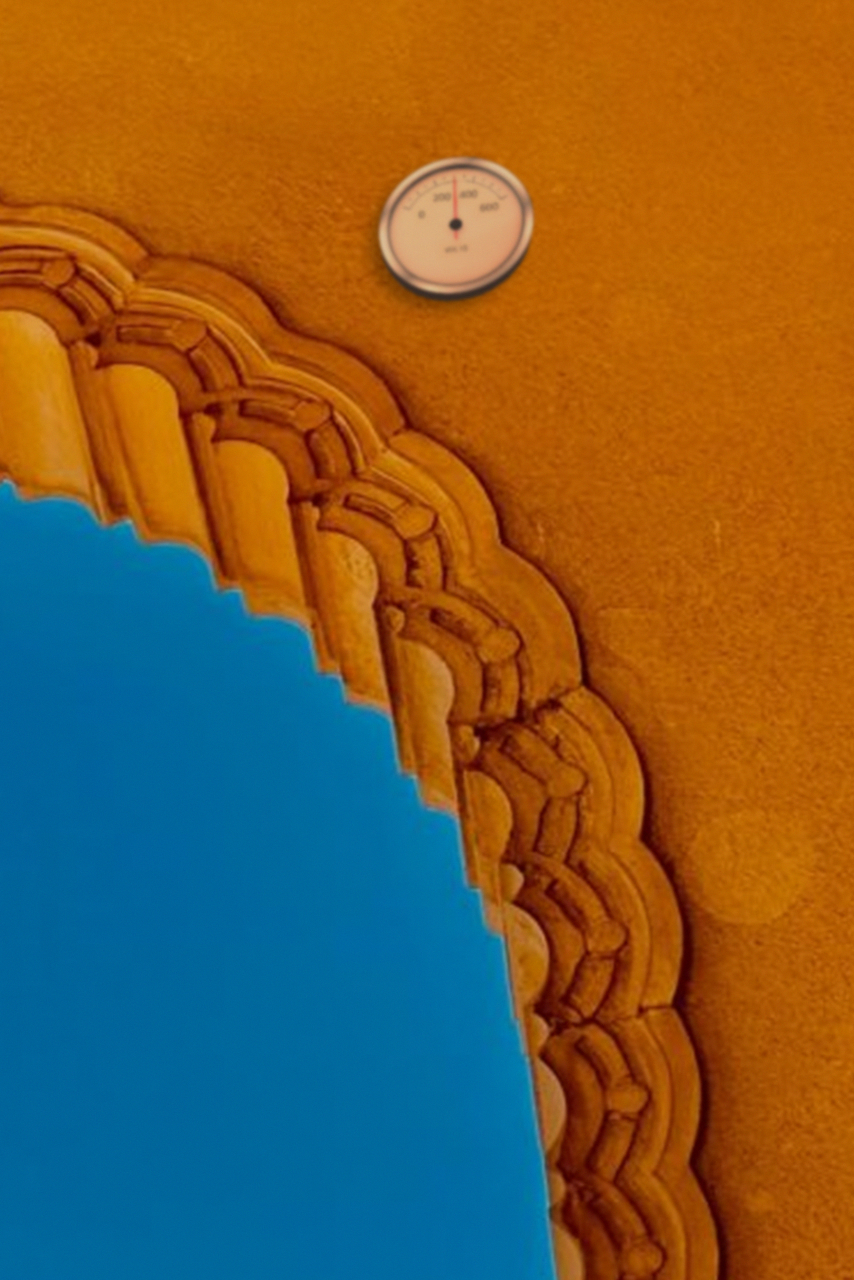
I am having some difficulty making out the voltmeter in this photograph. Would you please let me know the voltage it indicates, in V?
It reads 300 V
